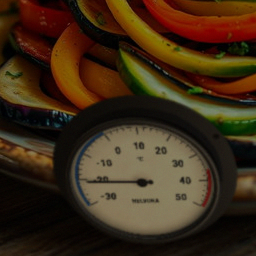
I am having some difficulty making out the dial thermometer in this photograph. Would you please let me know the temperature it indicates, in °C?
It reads -20 °C
